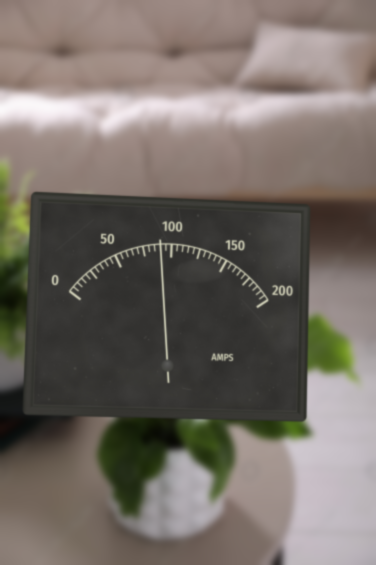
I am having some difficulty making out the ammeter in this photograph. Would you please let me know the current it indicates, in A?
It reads 90 A
